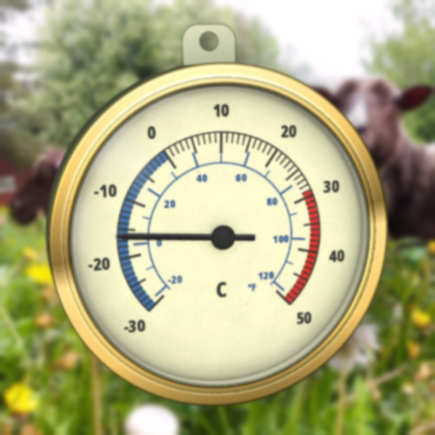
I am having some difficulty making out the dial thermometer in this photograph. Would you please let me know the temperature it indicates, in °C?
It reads -16 °C
